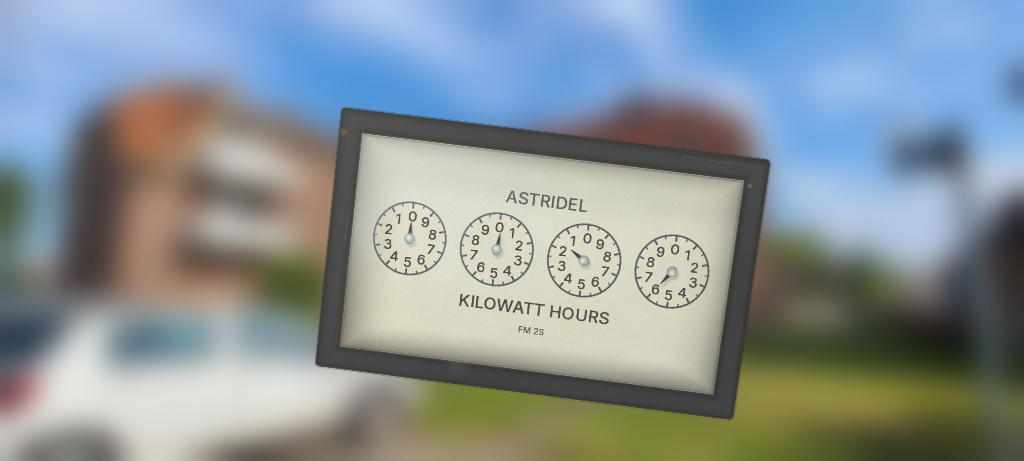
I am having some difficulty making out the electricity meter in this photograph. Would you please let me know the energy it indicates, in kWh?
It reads 16 kWh
